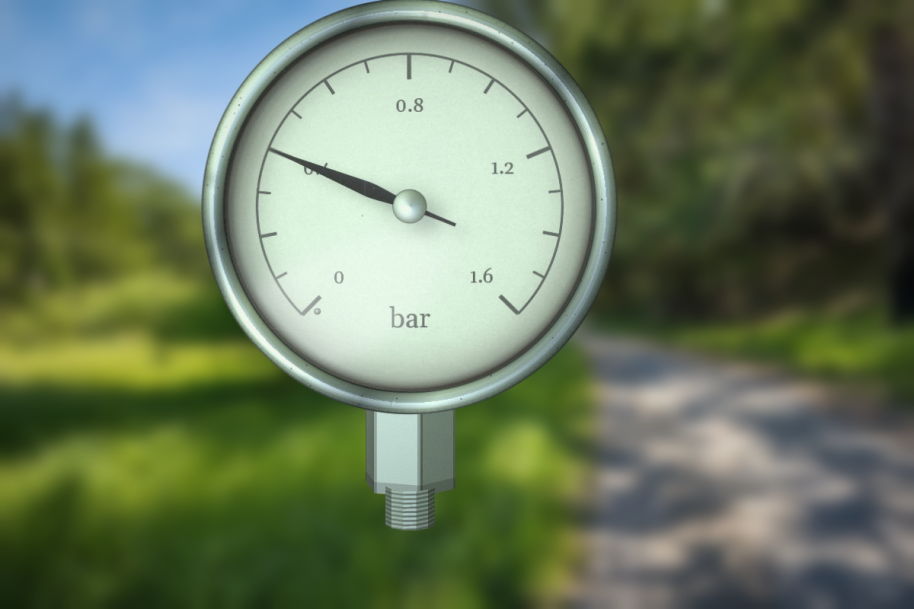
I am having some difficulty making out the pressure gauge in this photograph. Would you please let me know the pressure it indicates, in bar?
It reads 0.4 bar
